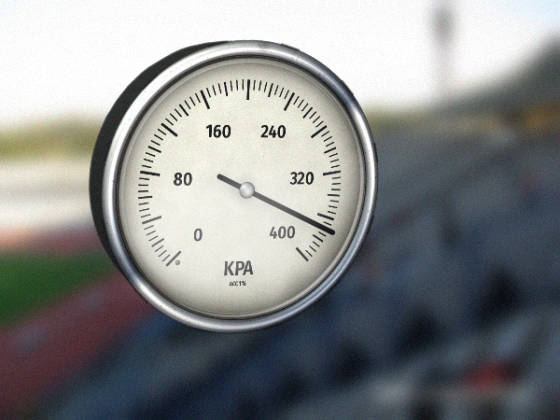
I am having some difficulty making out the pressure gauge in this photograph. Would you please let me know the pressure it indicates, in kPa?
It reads 370 kPa
